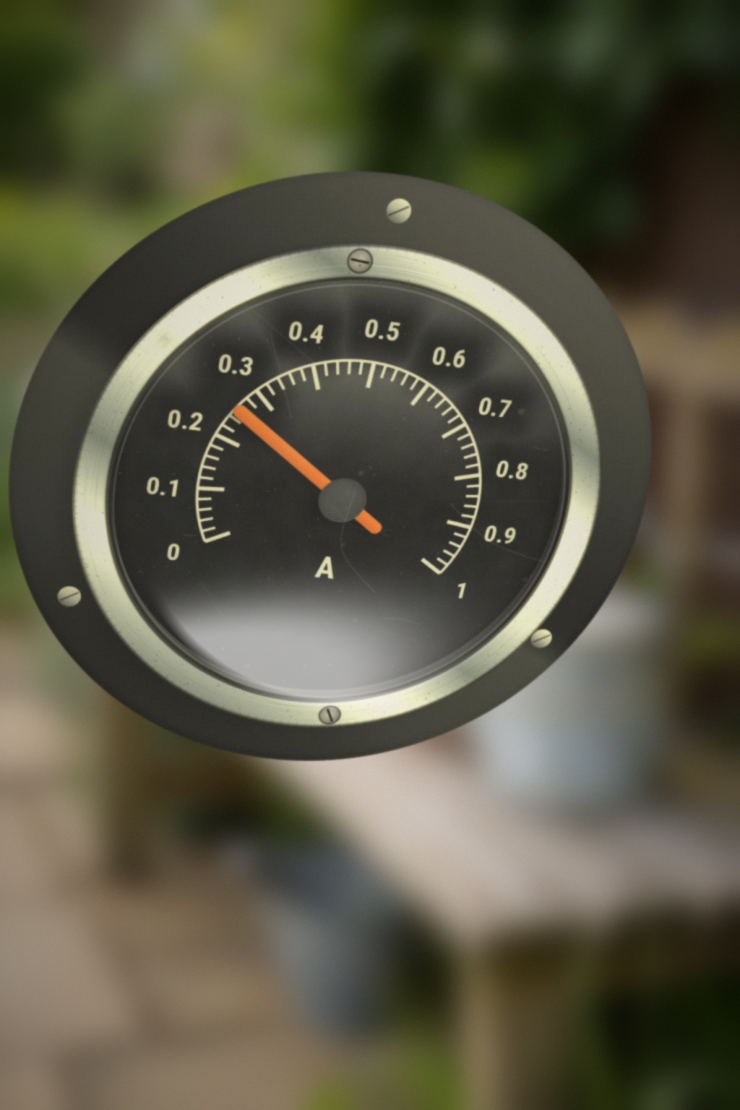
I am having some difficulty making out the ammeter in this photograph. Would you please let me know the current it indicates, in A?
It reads 0.26 A
